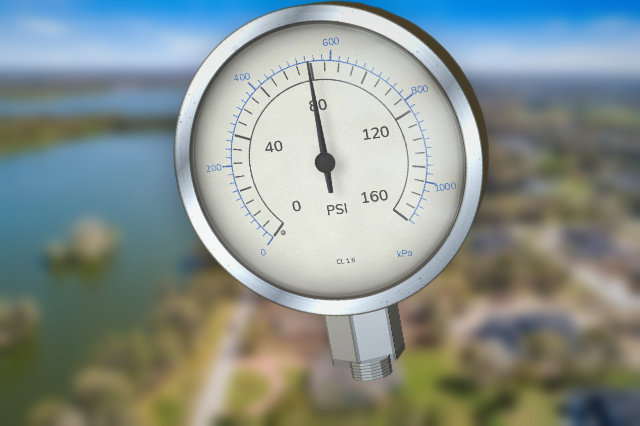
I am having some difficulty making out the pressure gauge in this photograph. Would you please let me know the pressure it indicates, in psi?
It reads 80 psi
